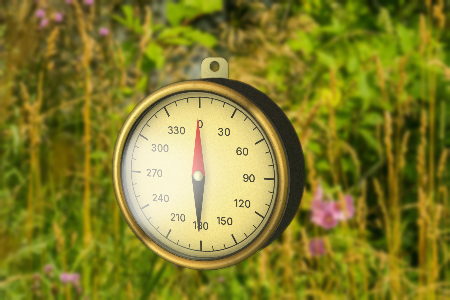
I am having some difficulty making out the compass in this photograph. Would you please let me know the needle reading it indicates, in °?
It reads 0 °
